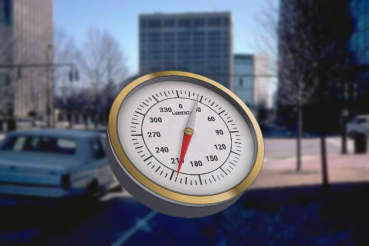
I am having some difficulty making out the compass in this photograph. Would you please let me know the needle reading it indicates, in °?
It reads 205 °
